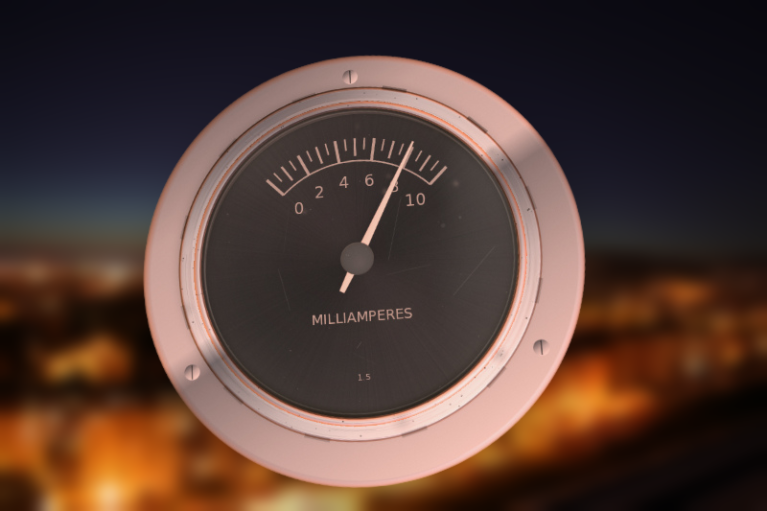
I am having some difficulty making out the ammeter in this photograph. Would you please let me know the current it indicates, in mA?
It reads 8 mA
